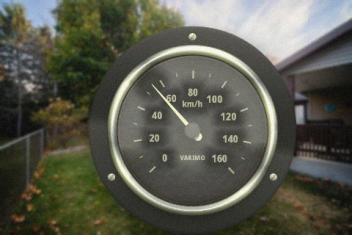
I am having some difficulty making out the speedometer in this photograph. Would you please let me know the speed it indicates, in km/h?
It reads 55 km/h
